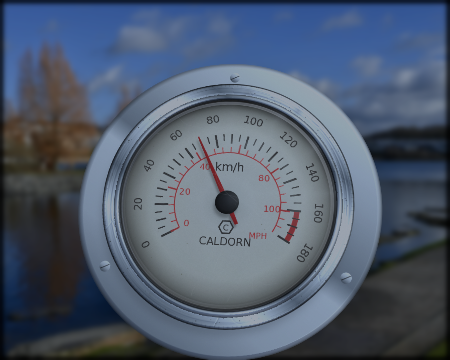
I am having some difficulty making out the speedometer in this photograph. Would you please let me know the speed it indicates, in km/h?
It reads 70 km/h
